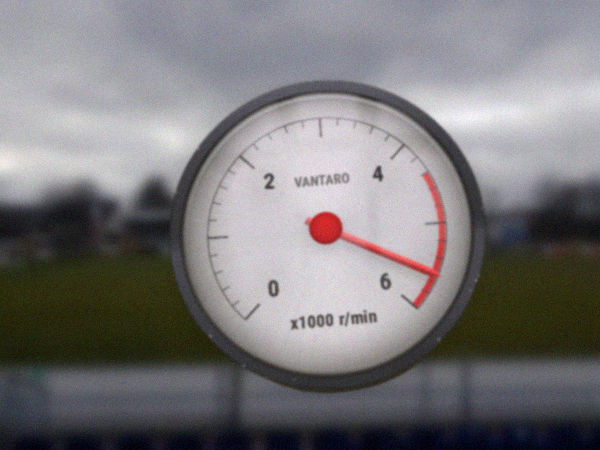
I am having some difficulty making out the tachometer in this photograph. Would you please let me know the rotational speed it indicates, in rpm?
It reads 5600 rpm
